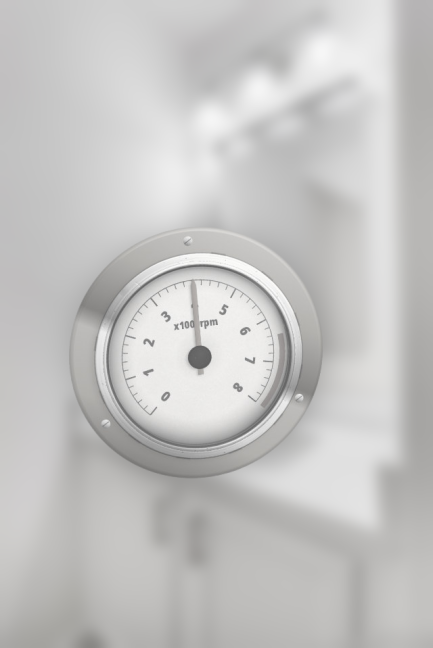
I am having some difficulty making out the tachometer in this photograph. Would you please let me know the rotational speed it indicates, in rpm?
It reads 4000 rpm
